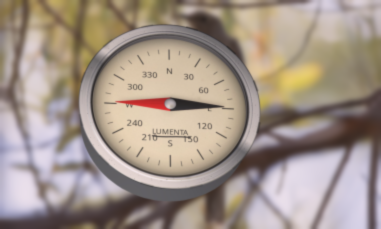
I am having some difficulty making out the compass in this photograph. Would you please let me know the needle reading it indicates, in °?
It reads 270 °
